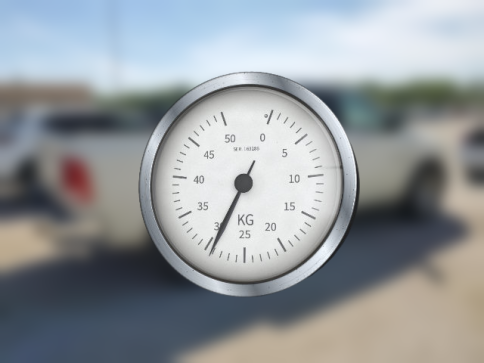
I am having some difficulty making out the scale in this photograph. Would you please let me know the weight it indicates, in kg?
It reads 29 kg
